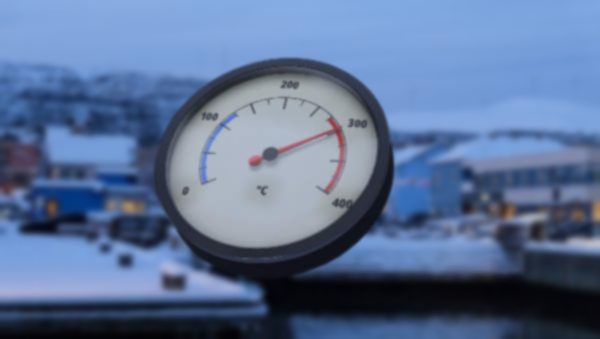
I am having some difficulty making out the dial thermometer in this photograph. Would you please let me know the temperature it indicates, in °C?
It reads 300 °C
